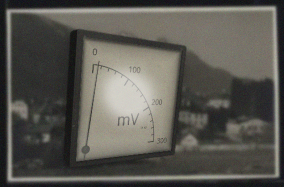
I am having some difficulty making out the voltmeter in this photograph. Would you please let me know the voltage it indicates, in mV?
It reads 10 mV
